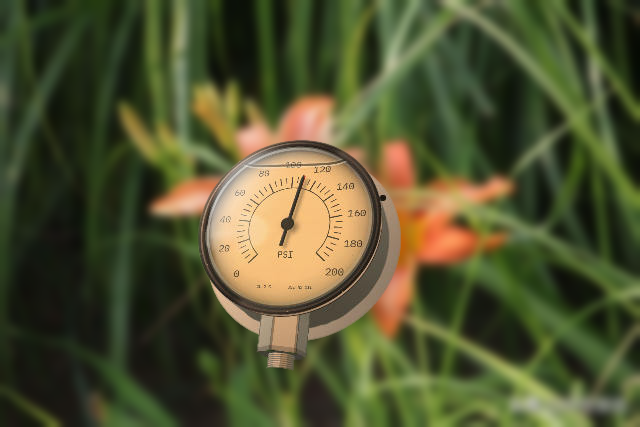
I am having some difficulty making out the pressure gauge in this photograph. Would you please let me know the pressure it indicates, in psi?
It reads 110 psi
